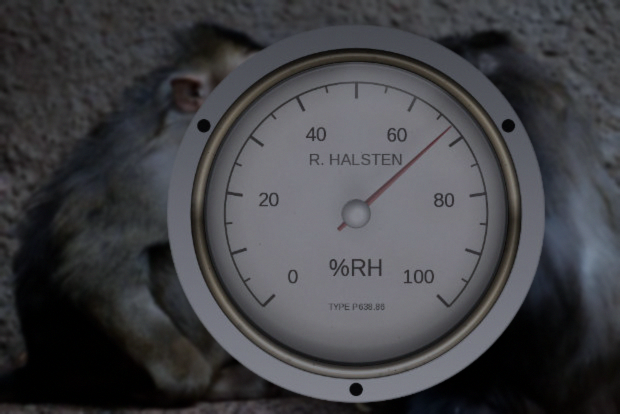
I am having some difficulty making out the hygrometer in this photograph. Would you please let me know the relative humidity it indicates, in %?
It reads 67.5 %
